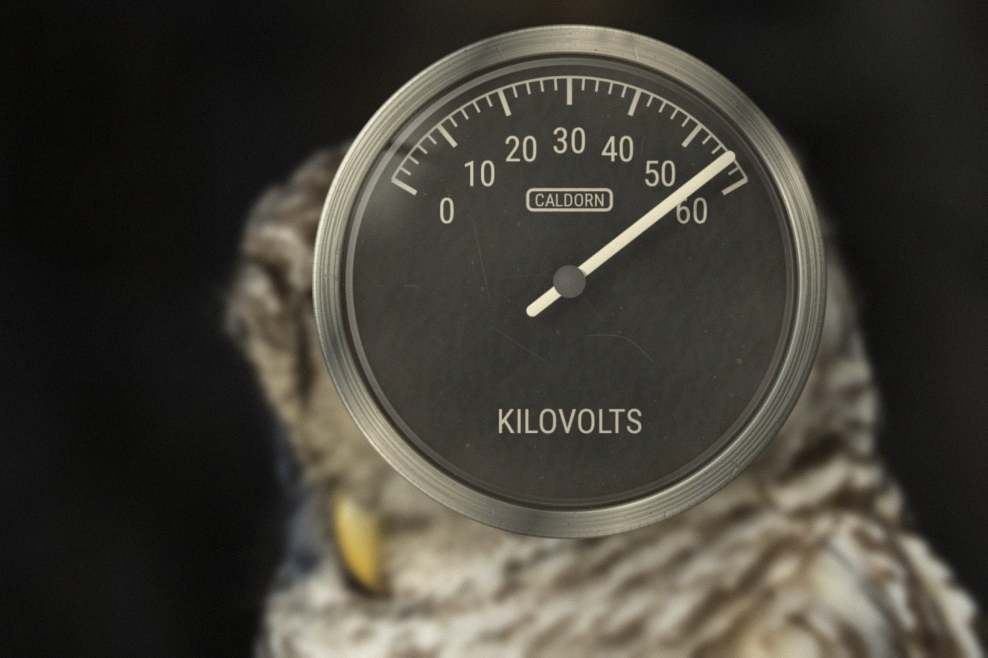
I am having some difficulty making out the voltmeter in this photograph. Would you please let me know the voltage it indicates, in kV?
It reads 56 kV
